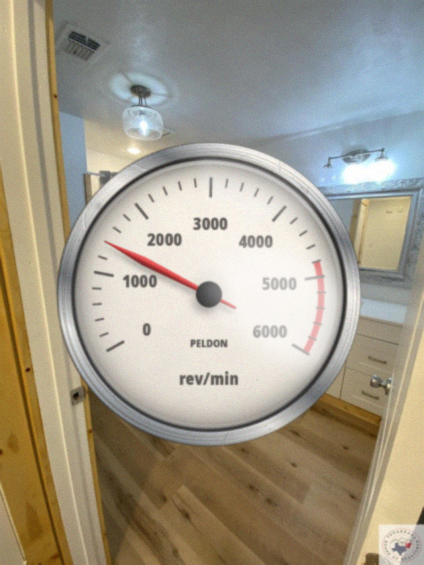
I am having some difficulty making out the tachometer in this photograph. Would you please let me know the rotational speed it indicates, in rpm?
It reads 1400 rpm
